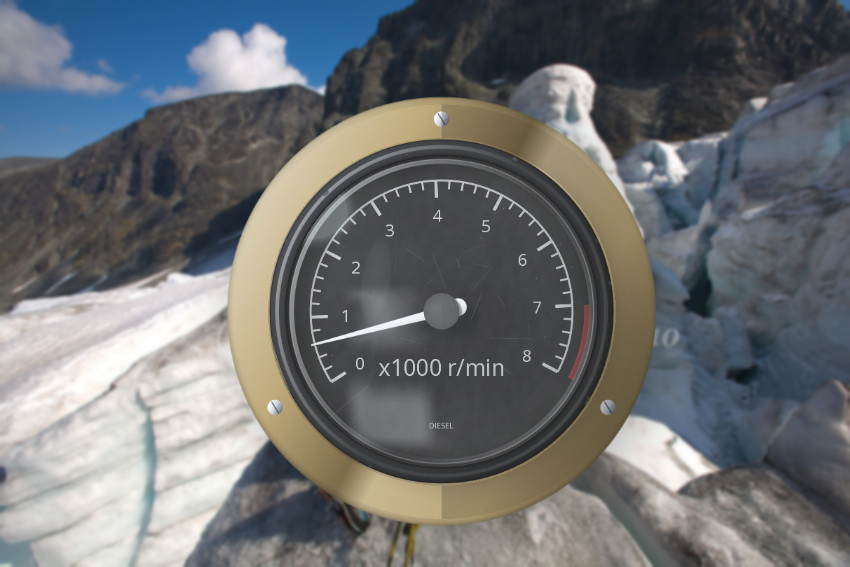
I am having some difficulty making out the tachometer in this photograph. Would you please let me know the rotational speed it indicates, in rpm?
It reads 600 rpm
